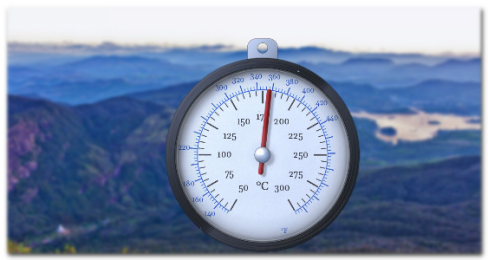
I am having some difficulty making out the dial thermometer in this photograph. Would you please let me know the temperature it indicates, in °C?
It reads 180 °C
